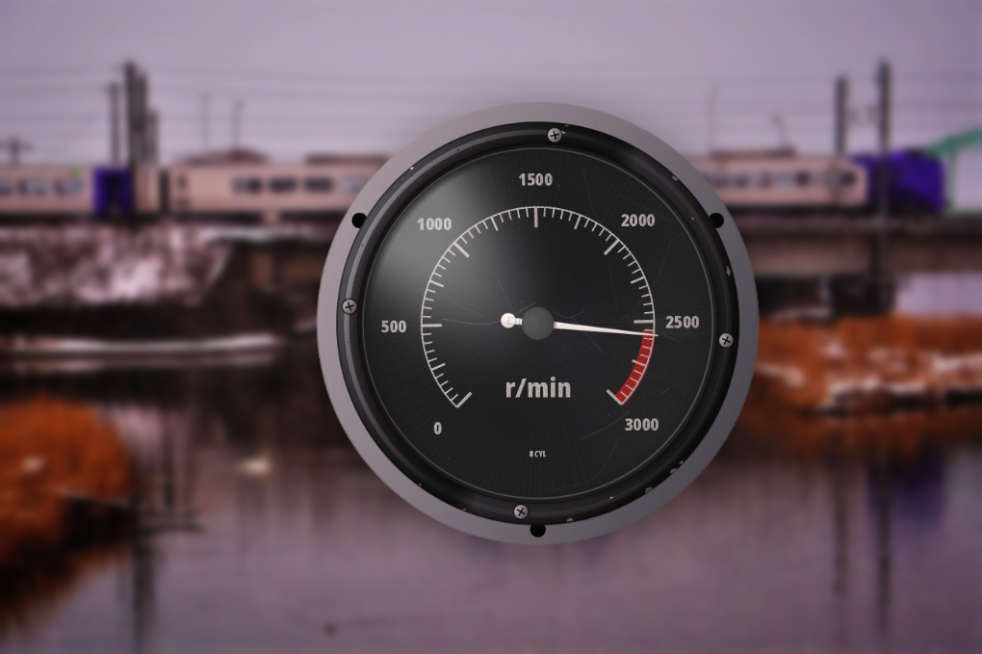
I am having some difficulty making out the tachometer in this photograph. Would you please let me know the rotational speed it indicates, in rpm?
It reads 2575 rpm
